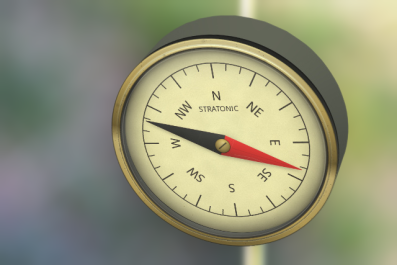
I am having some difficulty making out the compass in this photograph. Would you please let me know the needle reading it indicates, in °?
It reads 110 °
